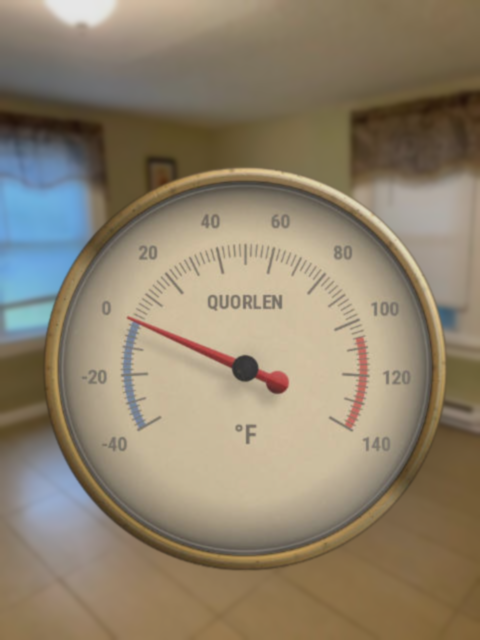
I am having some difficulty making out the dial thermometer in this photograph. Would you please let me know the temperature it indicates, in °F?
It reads 0 °F
